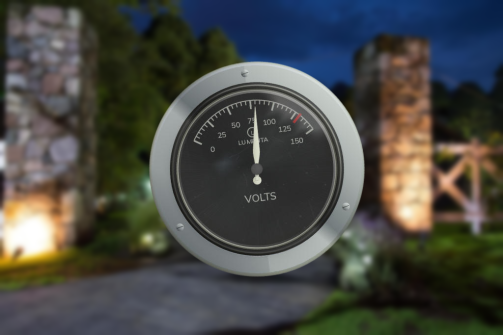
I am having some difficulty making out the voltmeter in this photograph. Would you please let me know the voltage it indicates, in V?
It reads 80 V
